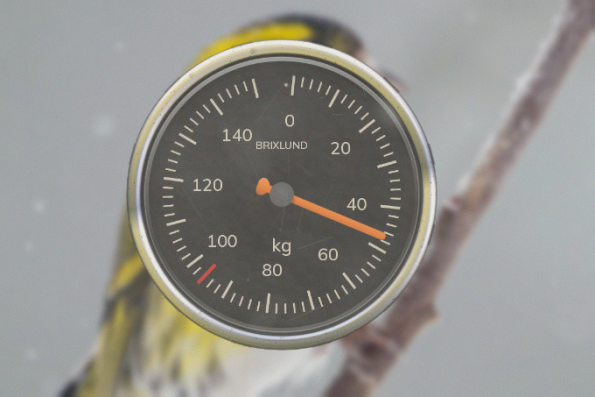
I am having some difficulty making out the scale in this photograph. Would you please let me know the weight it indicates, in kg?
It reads 47 kg
